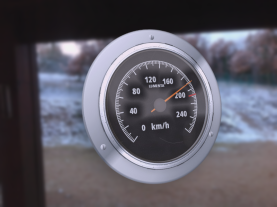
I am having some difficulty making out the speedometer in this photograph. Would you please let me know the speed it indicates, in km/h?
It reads 190 km/h
